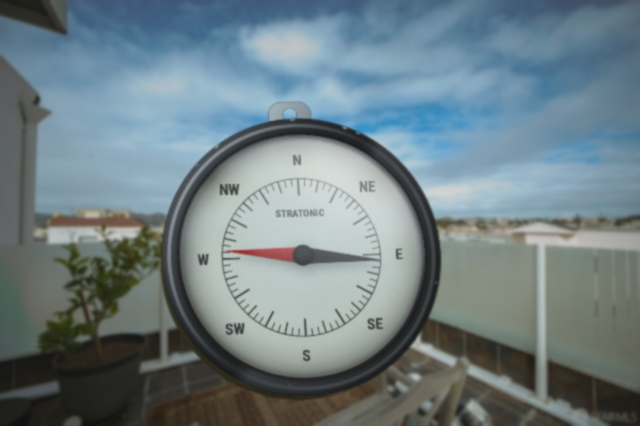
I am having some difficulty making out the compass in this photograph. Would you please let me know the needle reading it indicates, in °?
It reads 275 °
